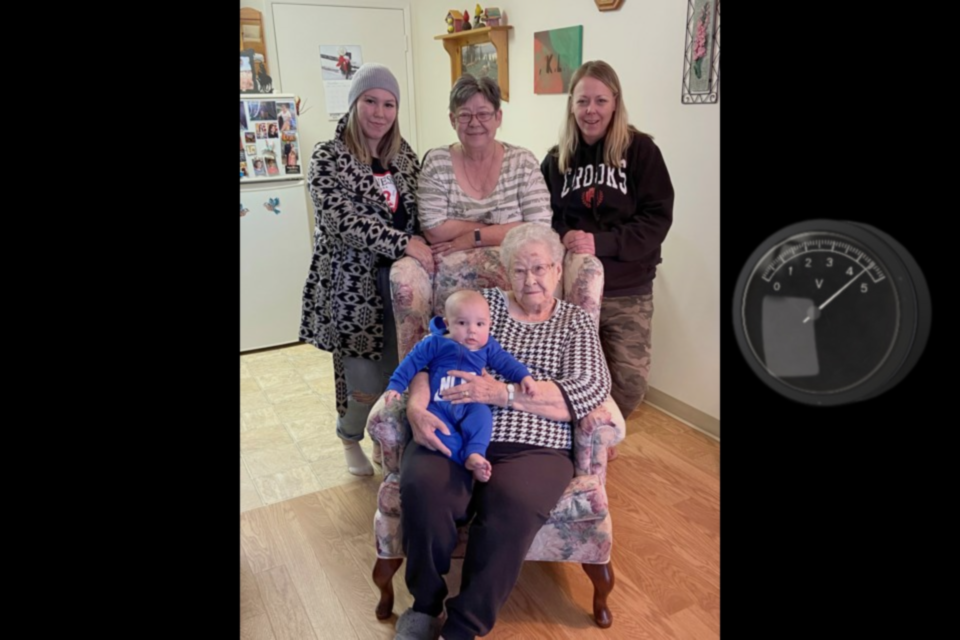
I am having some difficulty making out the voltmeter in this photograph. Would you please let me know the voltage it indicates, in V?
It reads 4.5 V
